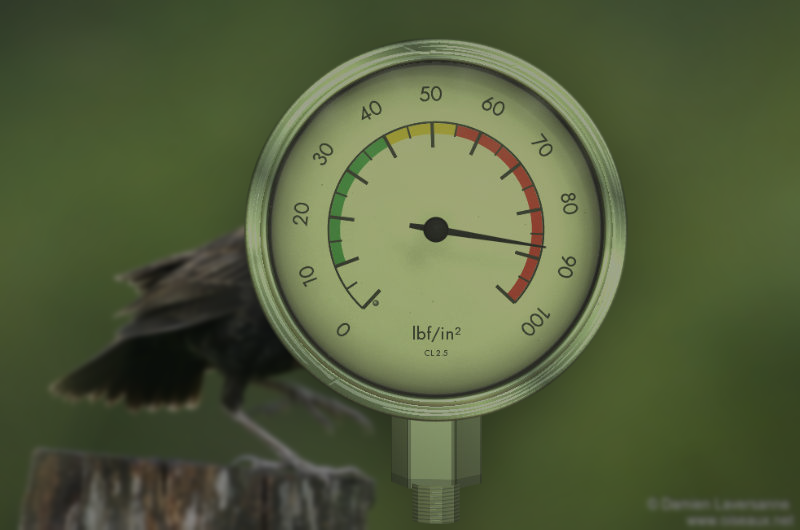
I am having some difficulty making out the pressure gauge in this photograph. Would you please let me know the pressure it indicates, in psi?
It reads 87.5 psi
